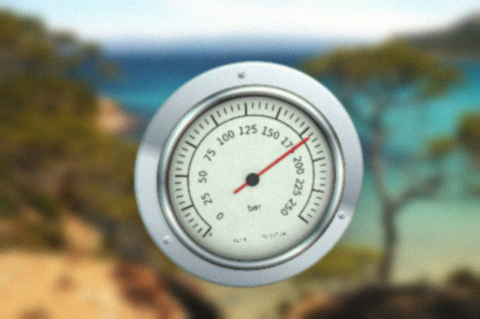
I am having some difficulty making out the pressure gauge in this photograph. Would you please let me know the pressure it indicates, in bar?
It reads 180 bar
